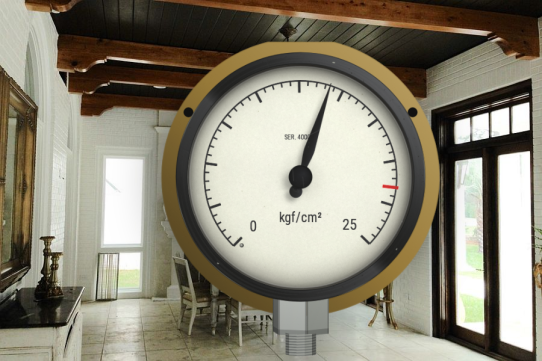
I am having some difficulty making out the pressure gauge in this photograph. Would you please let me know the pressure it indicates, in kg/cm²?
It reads 14.25 kg/cm²
